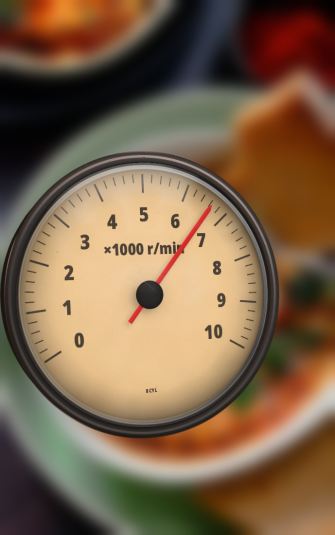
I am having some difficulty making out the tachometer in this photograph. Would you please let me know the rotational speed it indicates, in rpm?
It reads 6600 rpm
